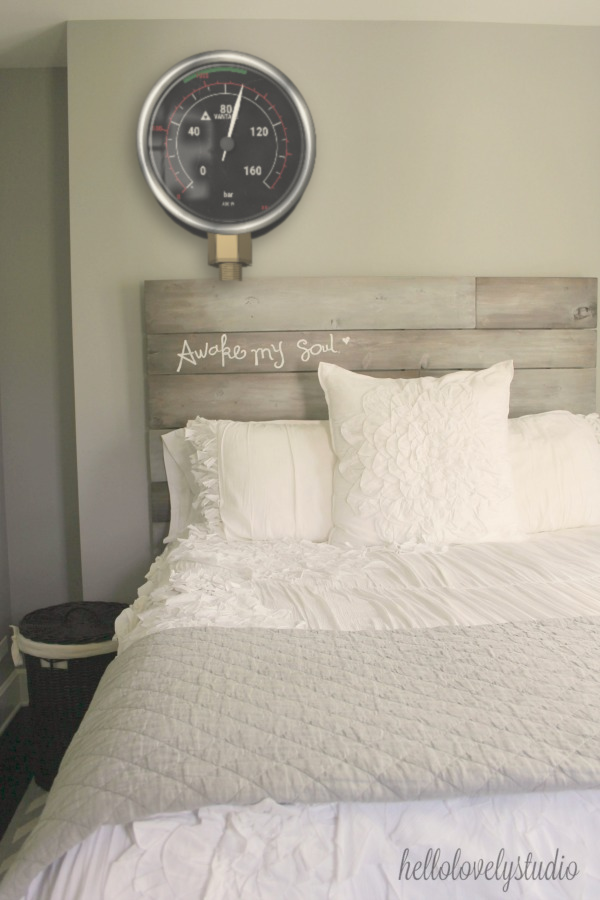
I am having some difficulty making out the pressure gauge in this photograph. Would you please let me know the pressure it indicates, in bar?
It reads 90 bar
